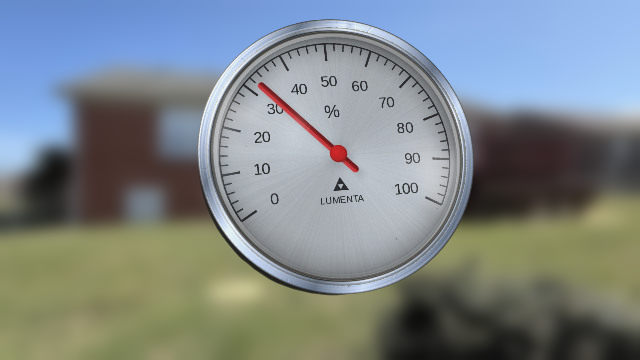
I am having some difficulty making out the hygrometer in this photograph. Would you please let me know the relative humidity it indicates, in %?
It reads 32 %
